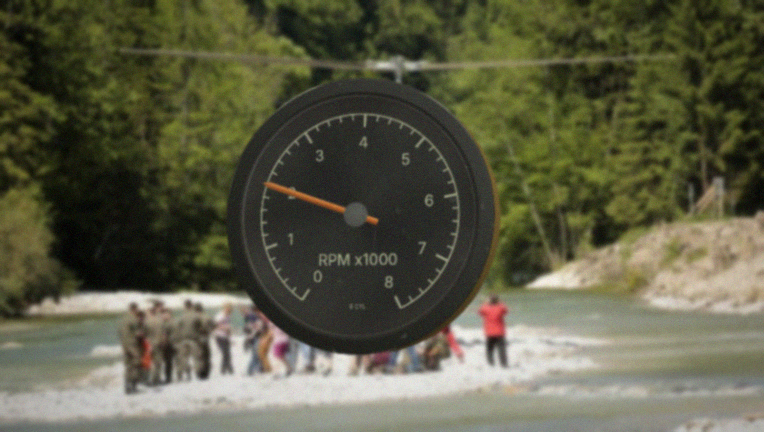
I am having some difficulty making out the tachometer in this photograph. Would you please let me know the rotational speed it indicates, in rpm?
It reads 2000 rpm
